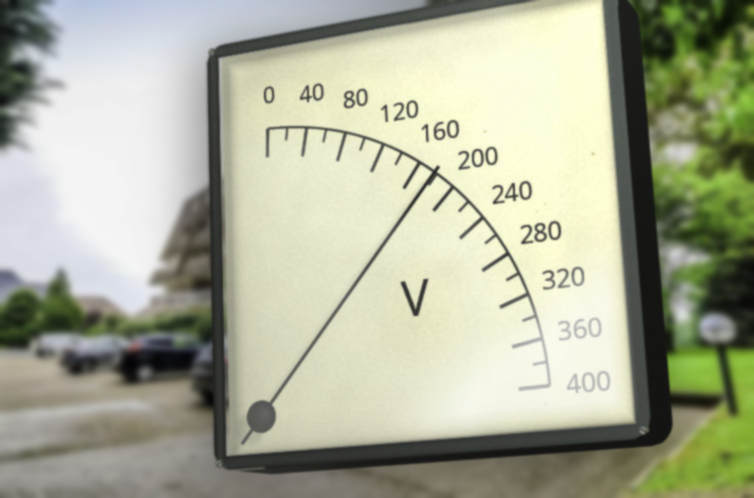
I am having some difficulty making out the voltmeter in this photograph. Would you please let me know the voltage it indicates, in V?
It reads 180 V
